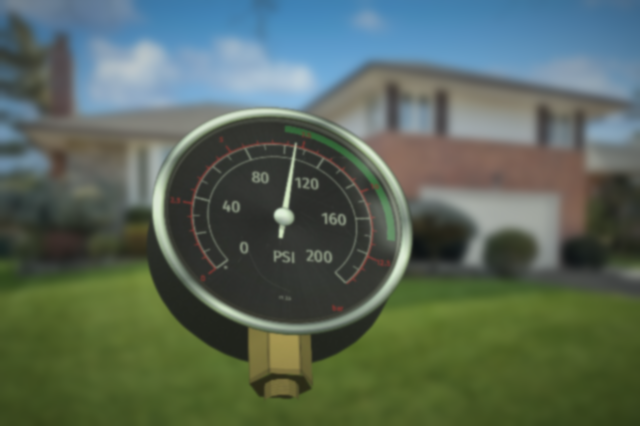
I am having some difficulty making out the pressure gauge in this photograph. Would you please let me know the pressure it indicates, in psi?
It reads 105 psi
